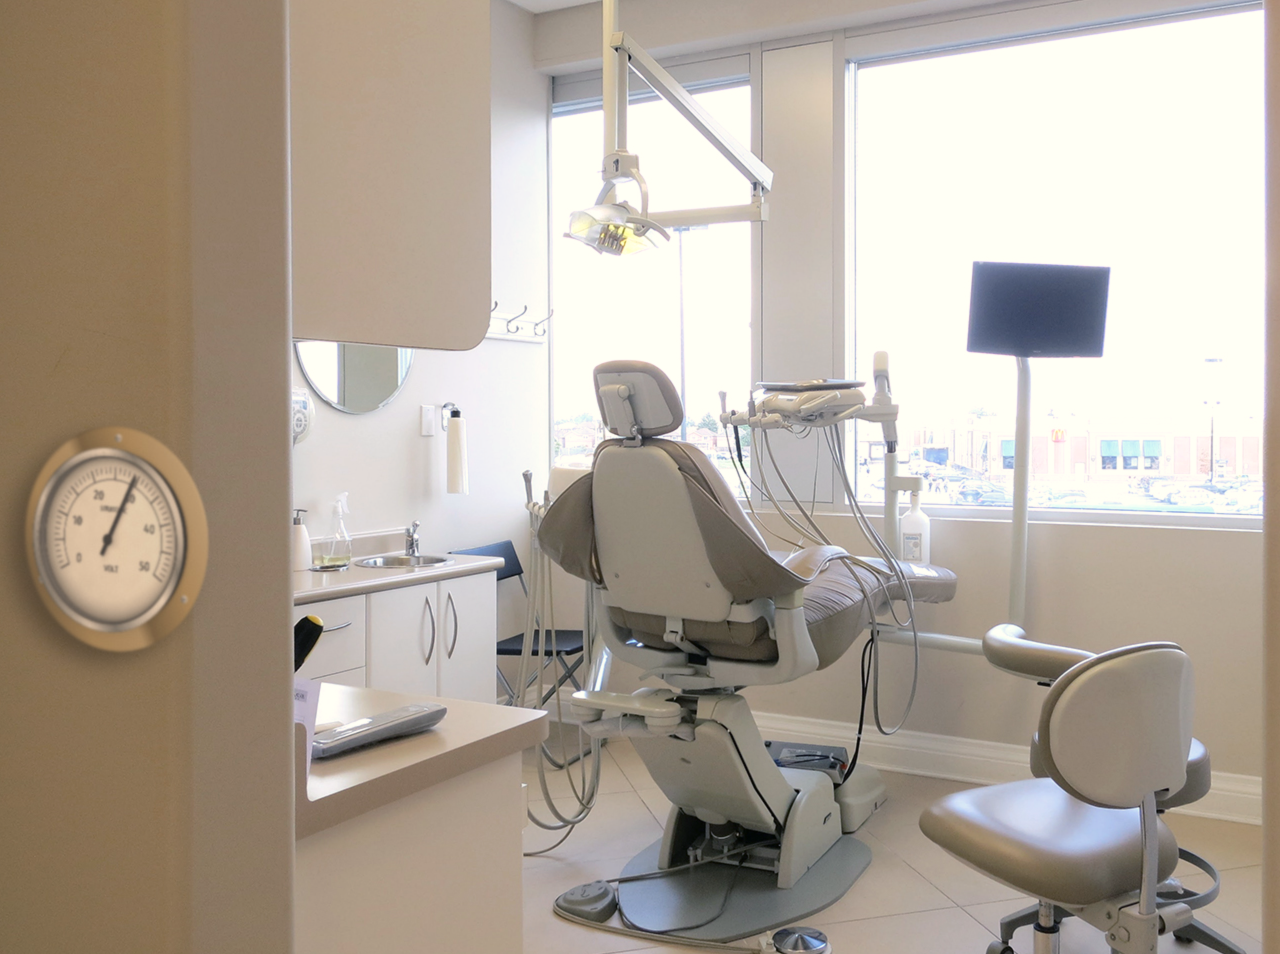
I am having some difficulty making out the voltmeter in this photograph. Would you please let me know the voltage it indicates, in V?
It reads 30 V
